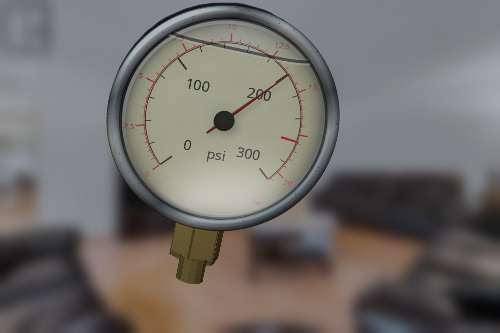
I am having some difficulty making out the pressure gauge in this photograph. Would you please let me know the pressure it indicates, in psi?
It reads 200 psi
